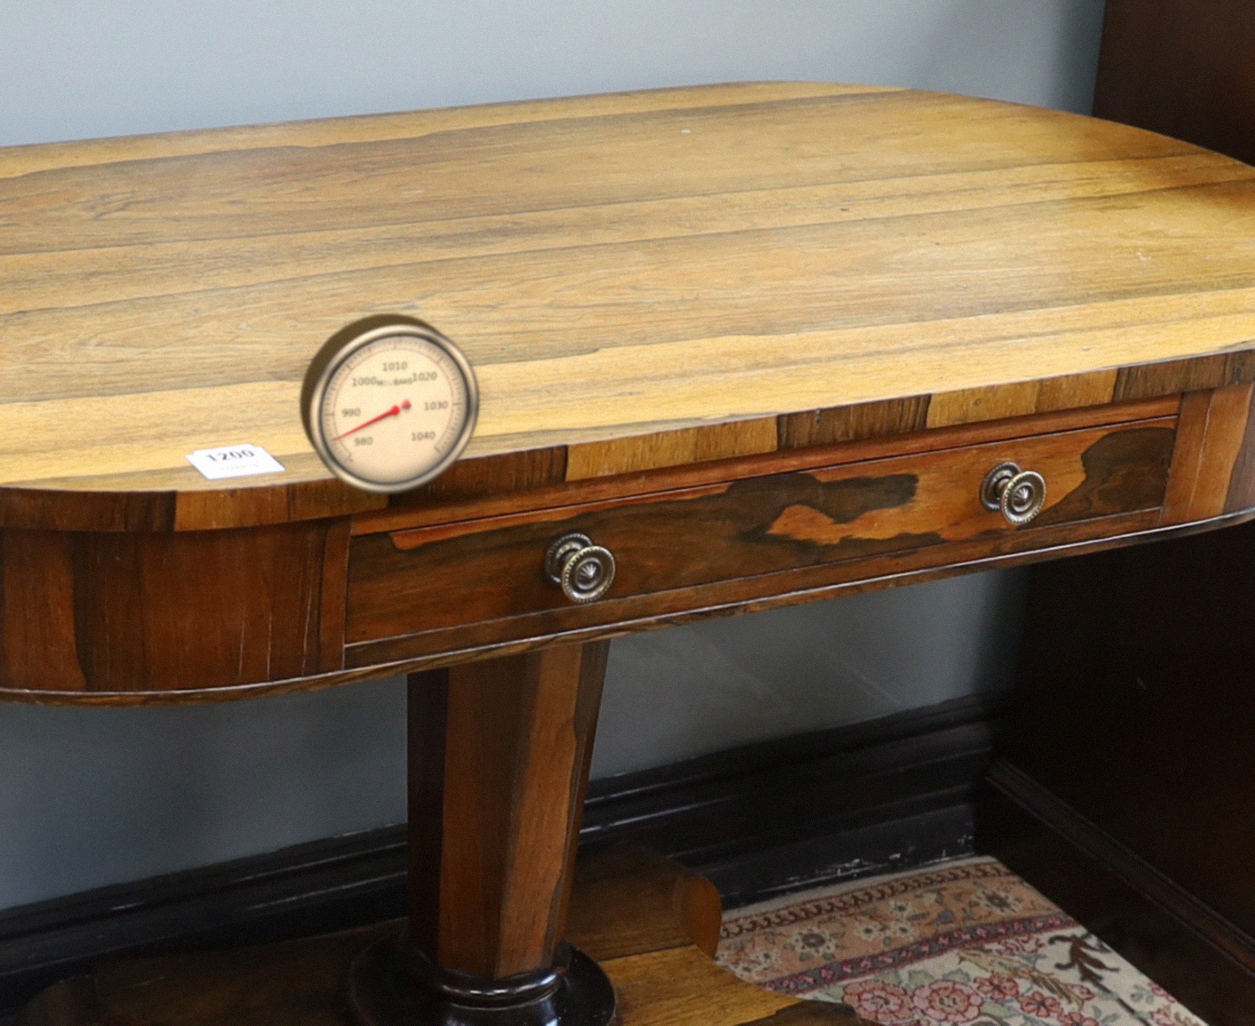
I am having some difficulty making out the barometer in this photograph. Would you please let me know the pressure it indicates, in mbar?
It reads 985 mbar
